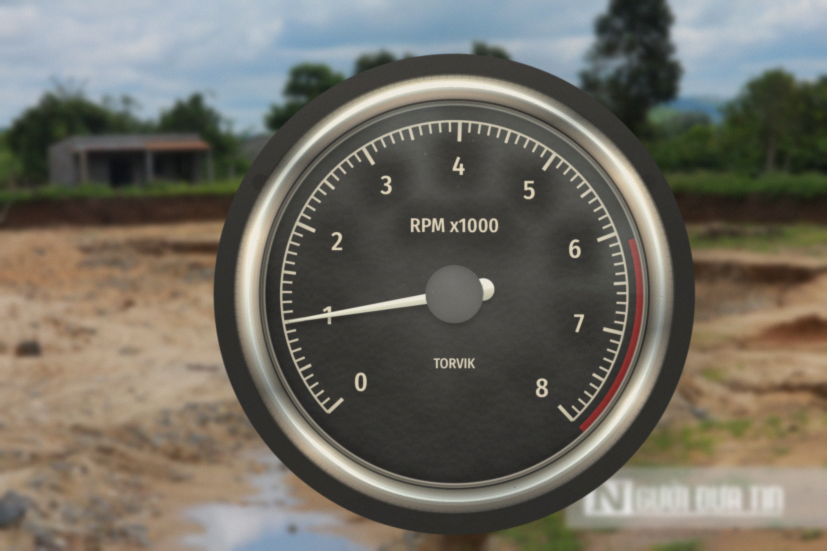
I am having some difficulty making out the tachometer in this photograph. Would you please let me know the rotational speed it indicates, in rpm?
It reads 1000 rpm
